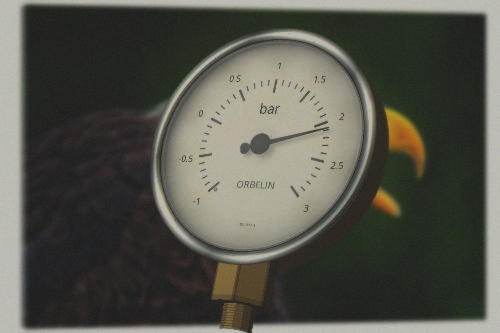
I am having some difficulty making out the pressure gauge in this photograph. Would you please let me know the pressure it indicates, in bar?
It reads 2.1 bar
